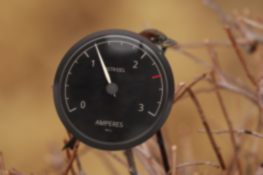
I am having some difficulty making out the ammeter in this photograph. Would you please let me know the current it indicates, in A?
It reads 1.2 A
